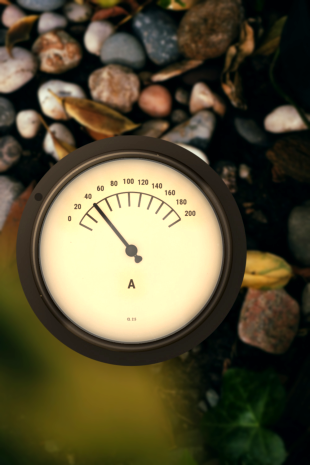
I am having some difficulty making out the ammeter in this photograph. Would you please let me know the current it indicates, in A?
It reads 40 A
